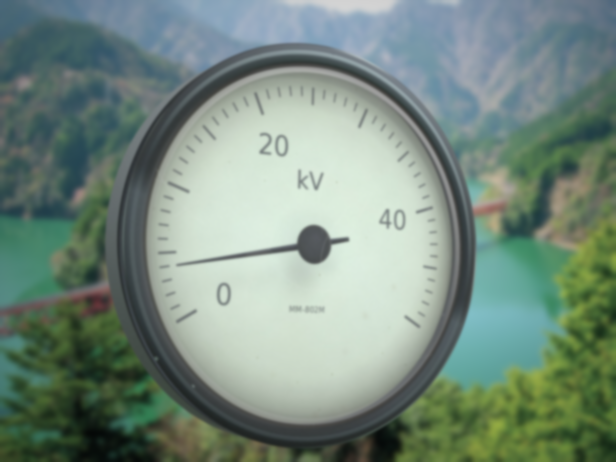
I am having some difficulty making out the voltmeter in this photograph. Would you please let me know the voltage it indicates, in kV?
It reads 4 kV
